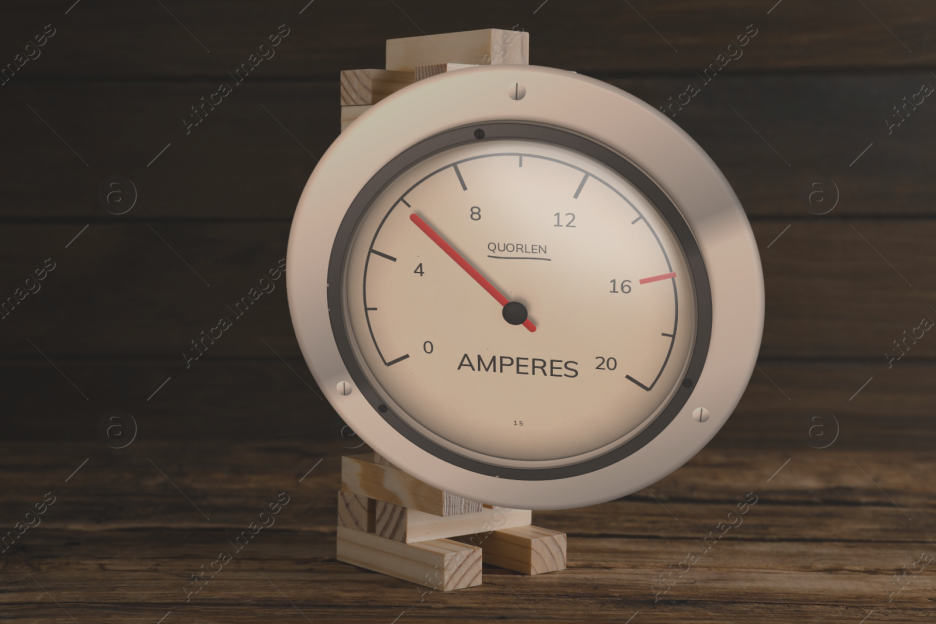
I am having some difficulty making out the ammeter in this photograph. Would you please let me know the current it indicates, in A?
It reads 6 A
